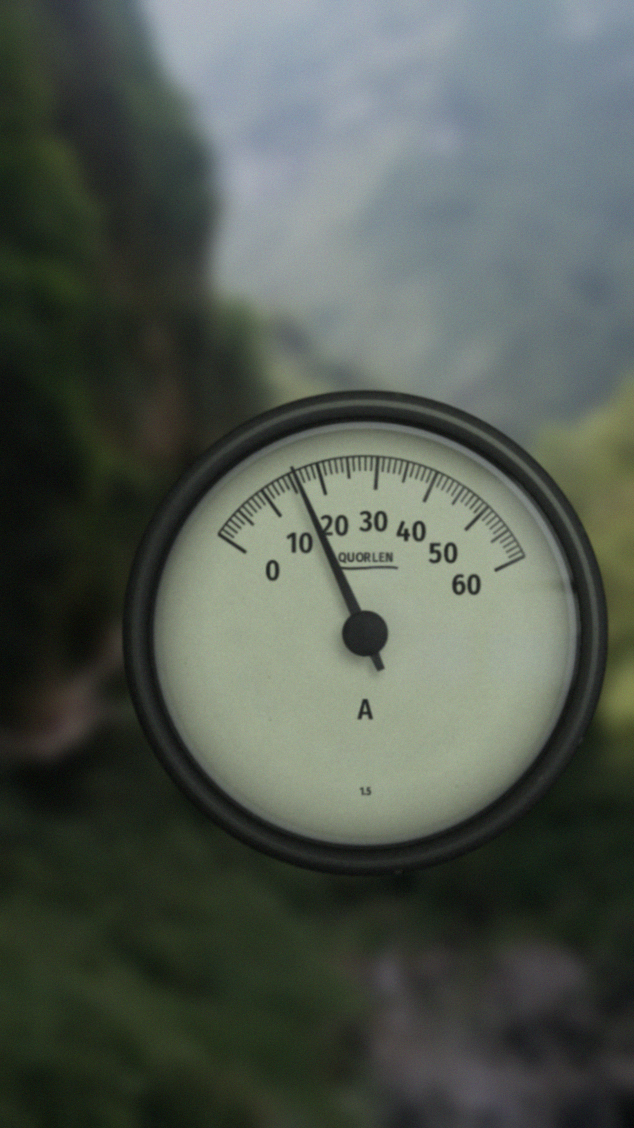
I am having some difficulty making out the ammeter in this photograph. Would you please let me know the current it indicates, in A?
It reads 16 A
